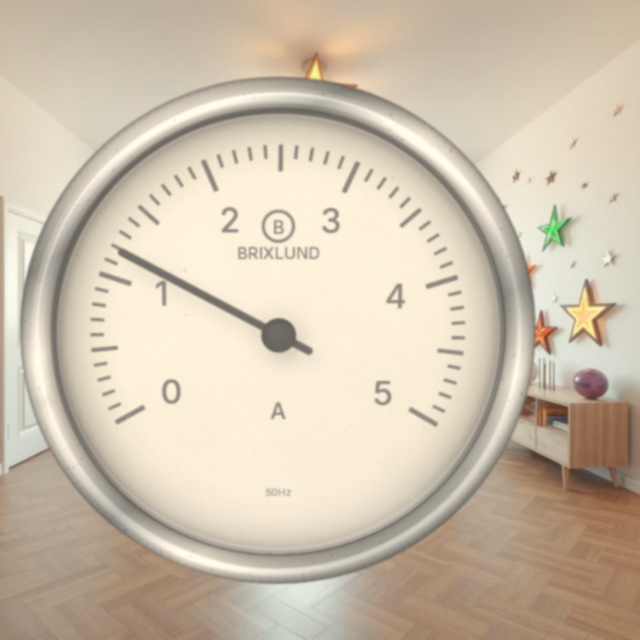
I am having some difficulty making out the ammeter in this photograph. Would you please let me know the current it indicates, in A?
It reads 1.2 A
